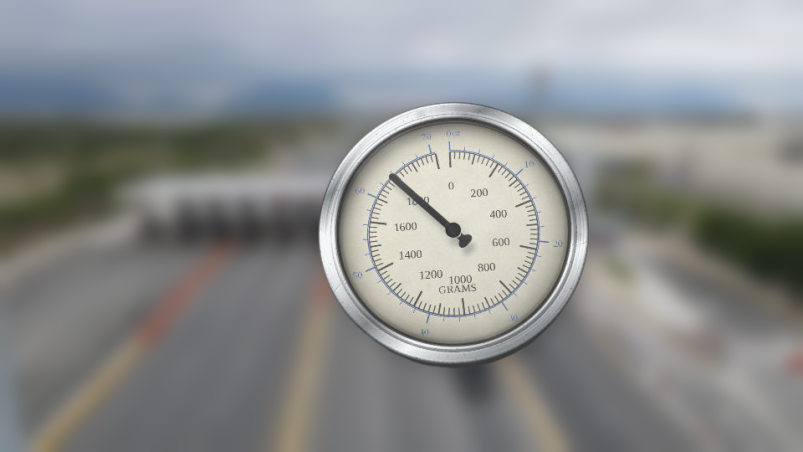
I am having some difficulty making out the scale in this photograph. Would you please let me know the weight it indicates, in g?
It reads 1800 g
